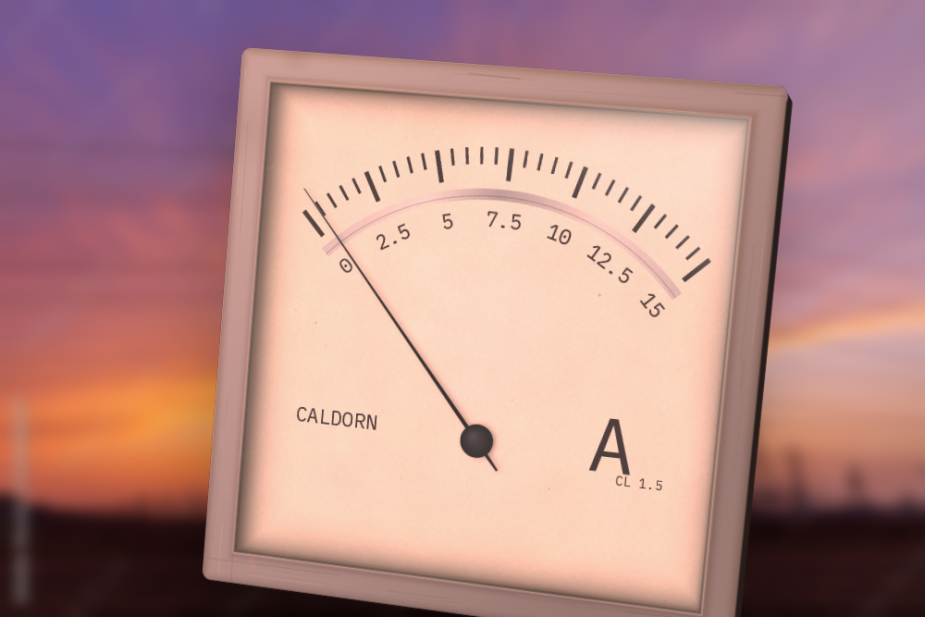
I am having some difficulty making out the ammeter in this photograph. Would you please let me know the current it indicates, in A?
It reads 0.5 A
